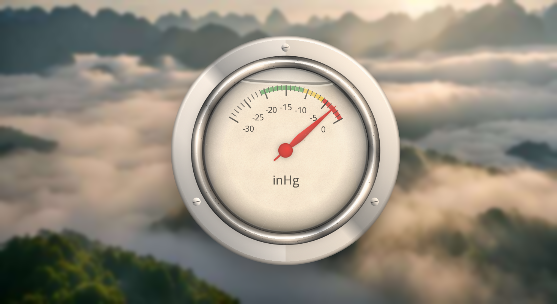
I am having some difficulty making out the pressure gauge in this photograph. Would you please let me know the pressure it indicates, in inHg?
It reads -3 inHg
